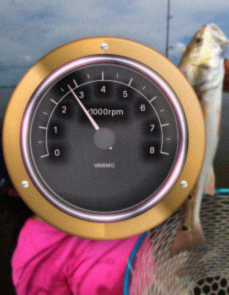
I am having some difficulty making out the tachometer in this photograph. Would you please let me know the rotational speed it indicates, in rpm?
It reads 2750 rpm
